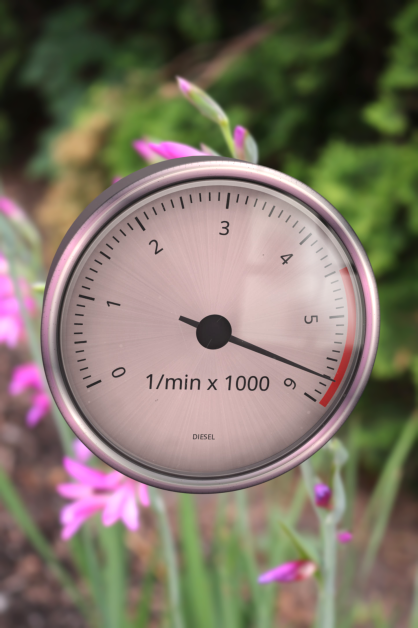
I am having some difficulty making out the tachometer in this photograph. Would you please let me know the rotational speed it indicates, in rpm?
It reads 5700 rpm
